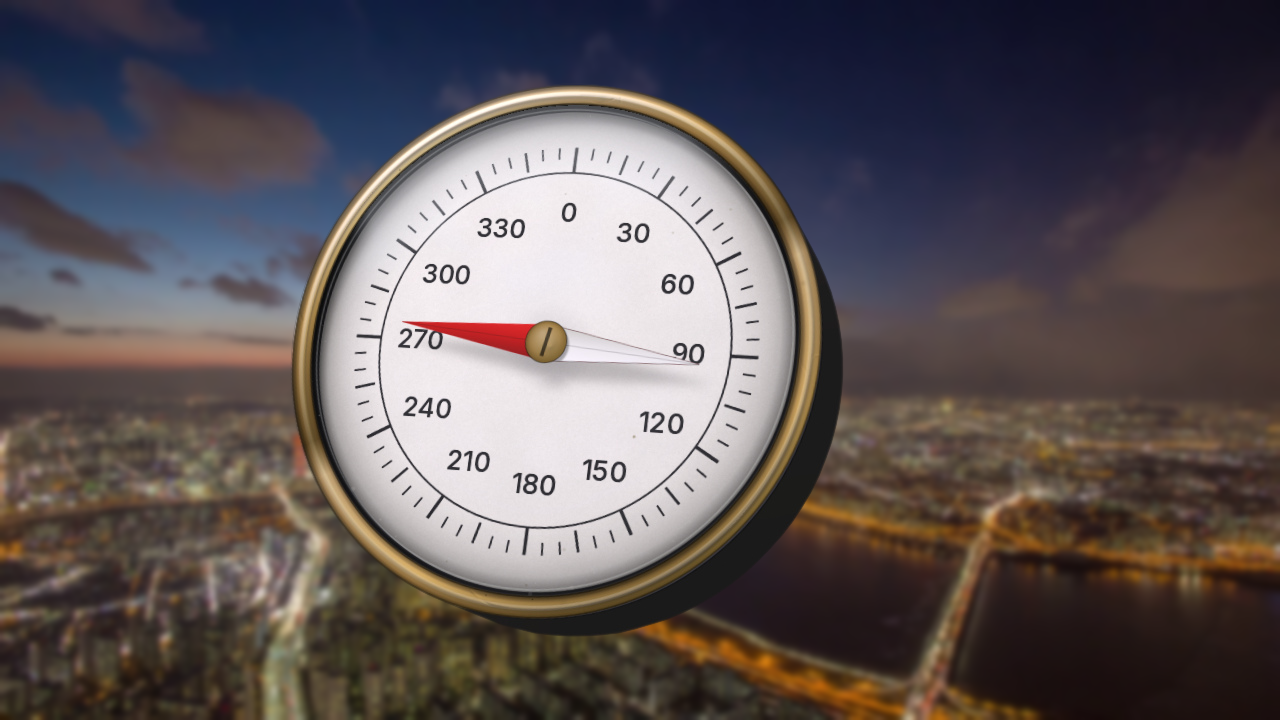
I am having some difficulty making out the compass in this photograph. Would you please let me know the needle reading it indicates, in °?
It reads 275 °
